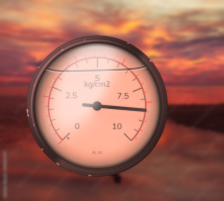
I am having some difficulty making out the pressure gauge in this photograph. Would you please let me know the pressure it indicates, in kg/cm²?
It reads 8.5 kg/cm²
